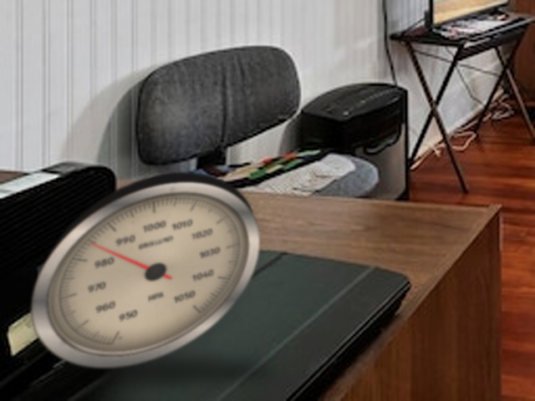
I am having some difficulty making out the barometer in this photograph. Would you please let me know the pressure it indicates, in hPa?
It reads 985 hPa
